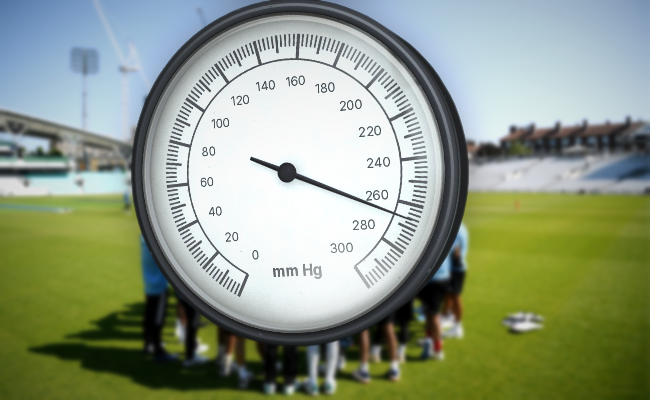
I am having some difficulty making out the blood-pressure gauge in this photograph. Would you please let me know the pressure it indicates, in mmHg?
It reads 266 mmHg
